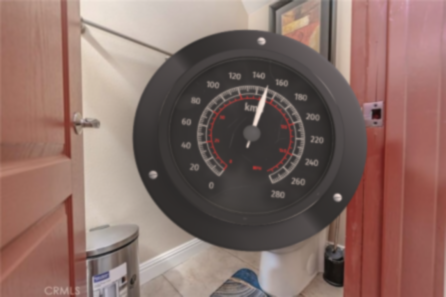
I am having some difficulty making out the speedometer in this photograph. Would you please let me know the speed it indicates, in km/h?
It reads 150 km/h
